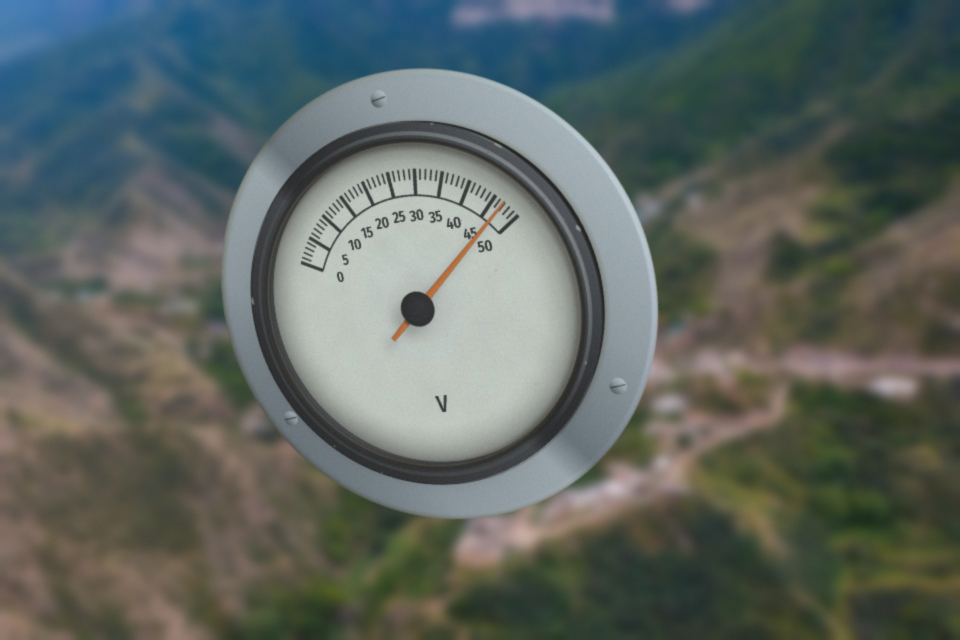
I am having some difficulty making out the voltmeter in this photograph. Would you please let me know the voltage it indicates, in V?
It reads 47 V
